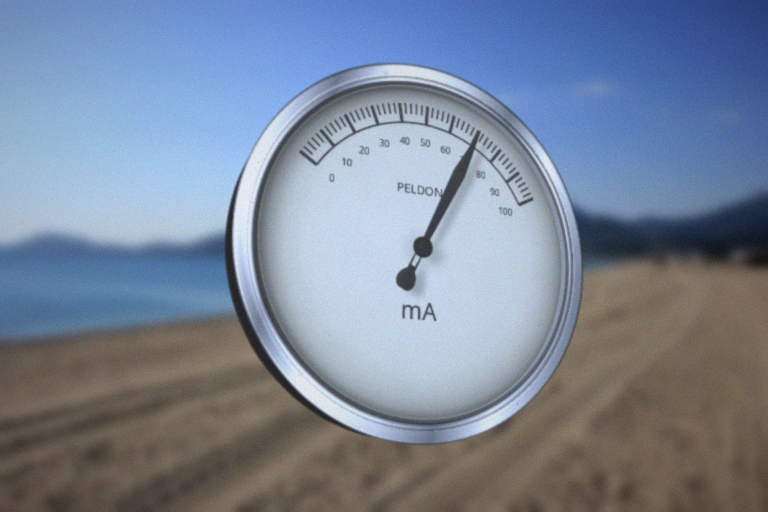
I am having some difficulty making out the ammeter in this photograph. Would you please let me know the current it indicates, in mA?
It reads 70 mA
